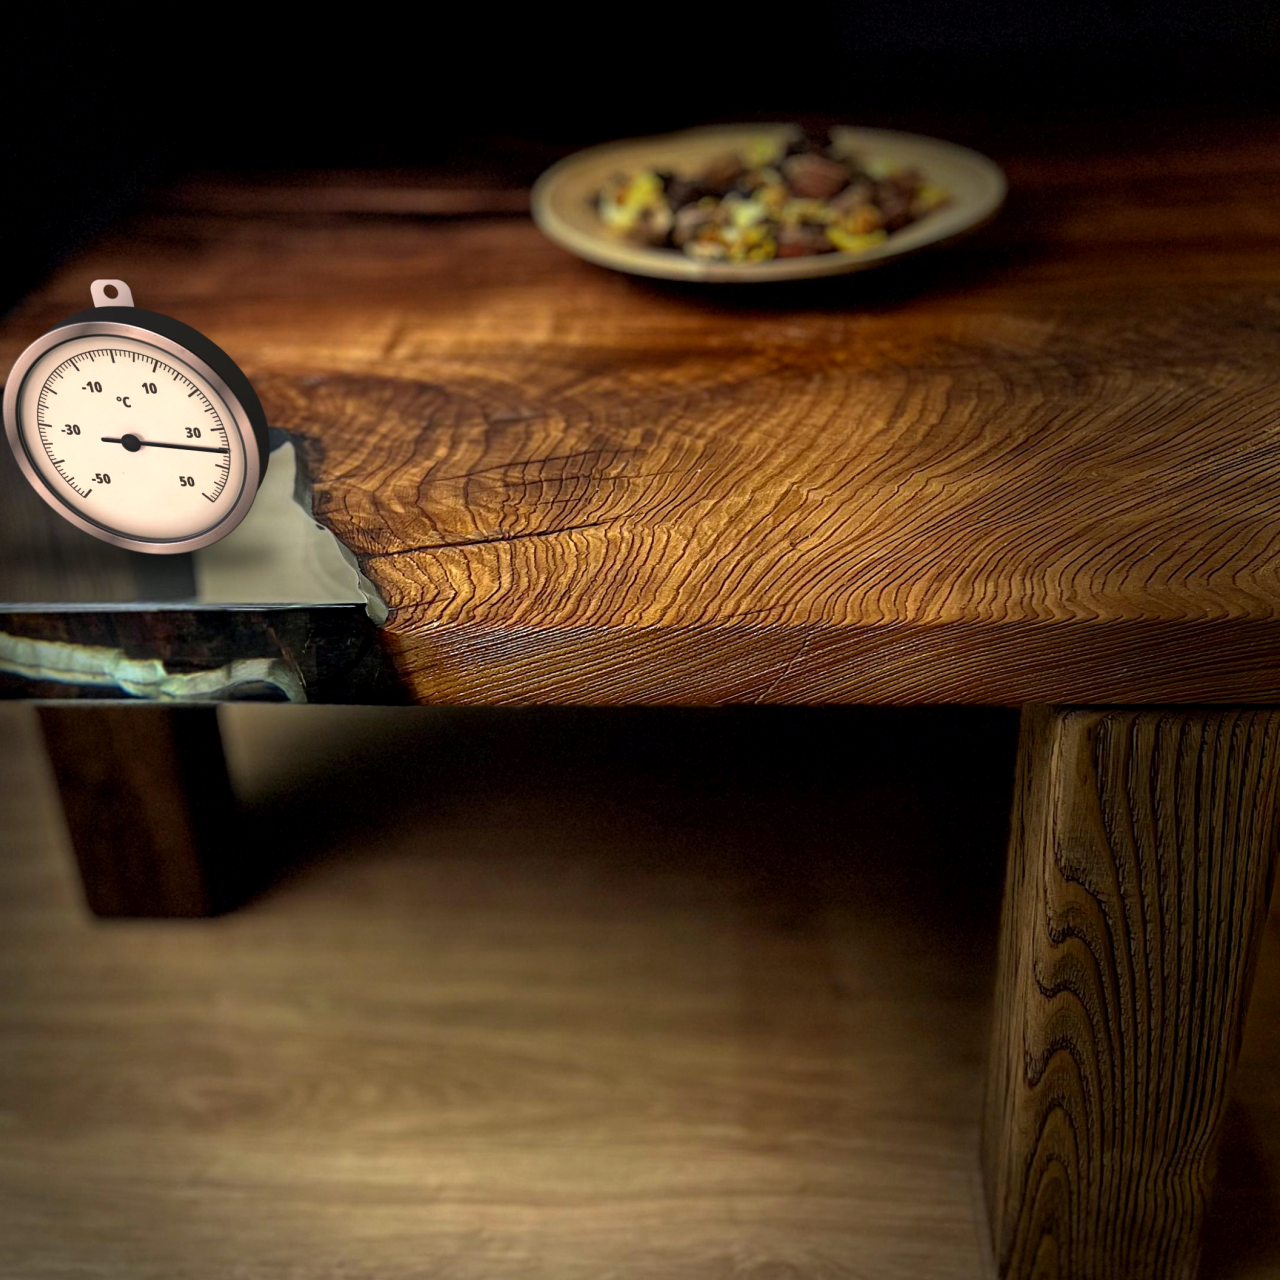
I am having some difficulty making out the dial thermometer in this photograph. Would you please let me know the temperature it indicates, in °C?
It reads 35 °C
